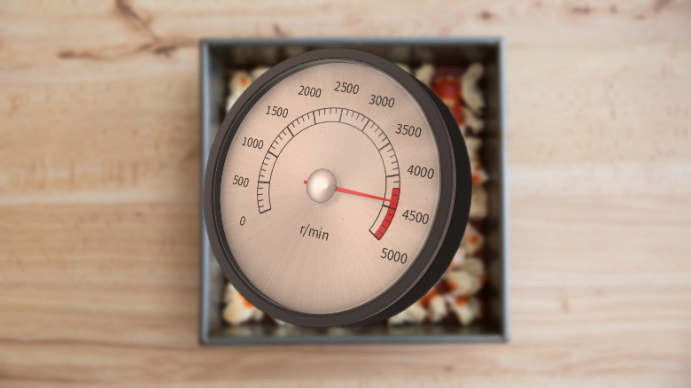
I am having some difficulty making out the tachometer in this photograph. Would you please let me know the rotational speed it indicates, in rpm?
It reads 4400 rpm
